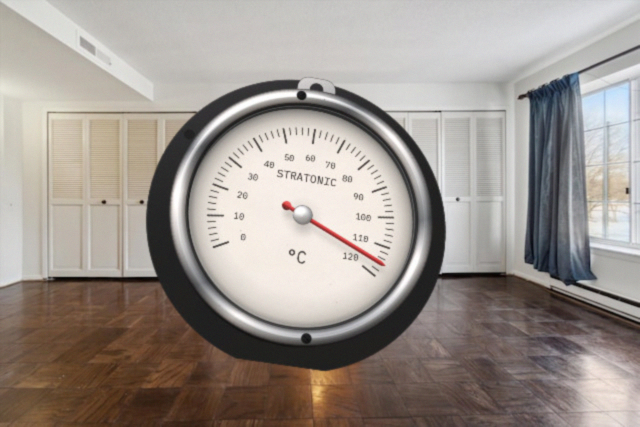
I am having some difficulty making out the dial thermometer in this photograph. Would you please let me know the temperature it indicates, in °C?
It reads 116 °C
